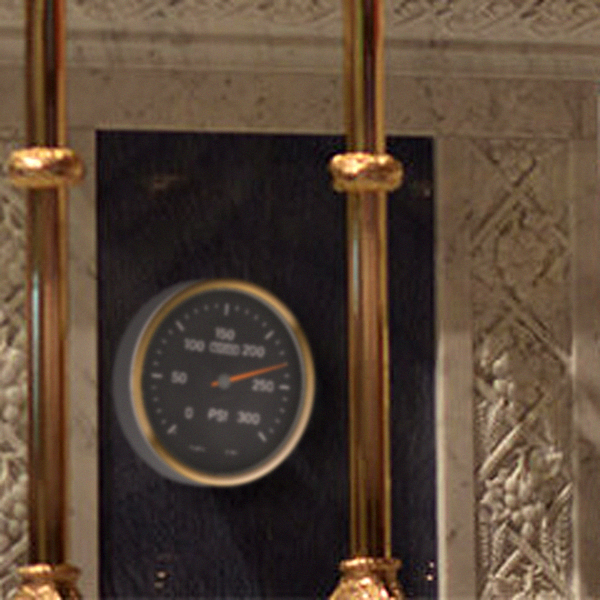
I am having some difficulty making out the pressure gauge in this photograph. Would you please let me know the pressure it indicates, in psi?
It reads 230 psi
